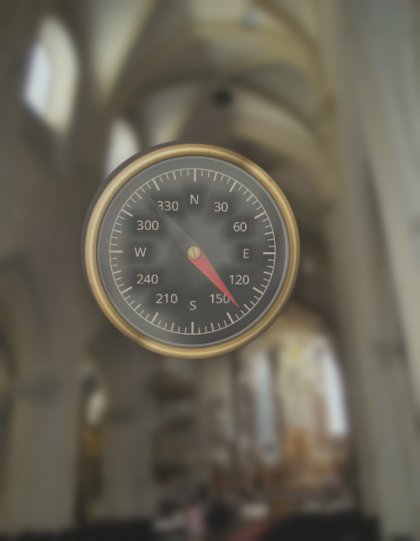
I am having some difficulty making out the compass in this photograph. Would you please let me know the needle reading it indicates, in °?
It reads 140 °
